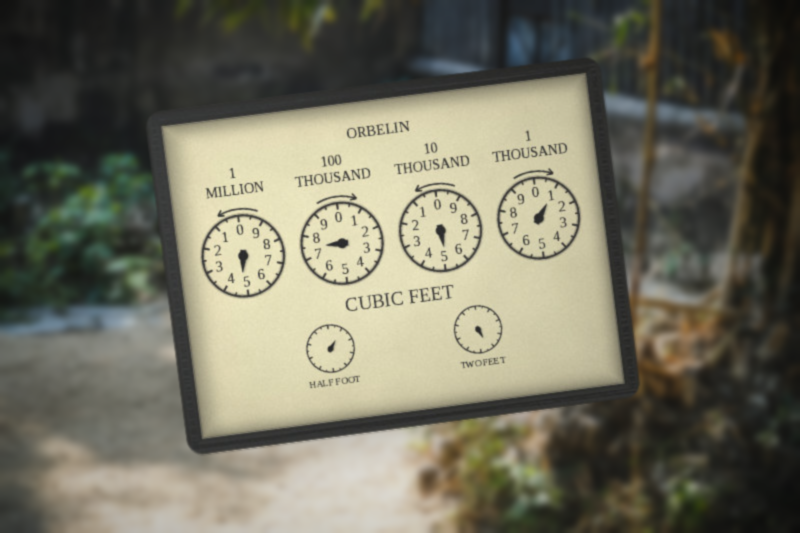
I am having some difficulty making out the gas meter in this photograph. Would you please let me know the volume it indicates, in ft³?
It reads 475100 ft³
